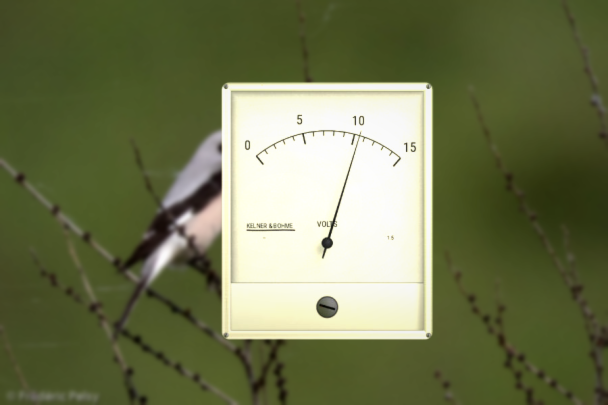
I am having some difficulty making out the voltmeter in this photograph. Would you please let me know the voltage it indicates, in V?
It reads 10.5 V
